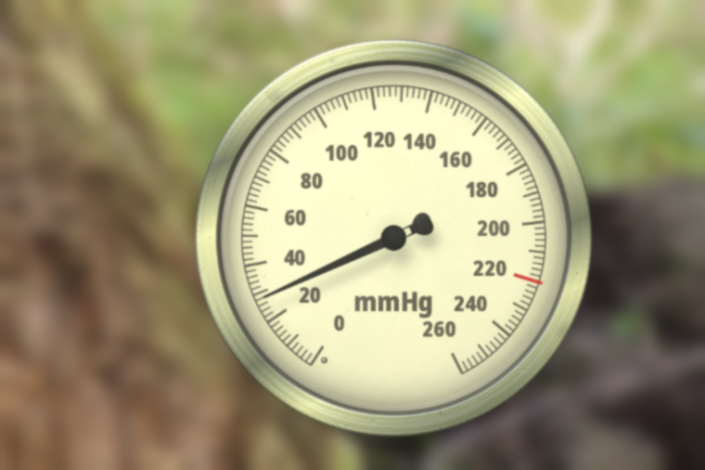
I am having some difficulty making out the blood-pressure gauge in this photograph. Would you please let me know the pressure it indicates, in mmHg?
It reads 28 mmHg
